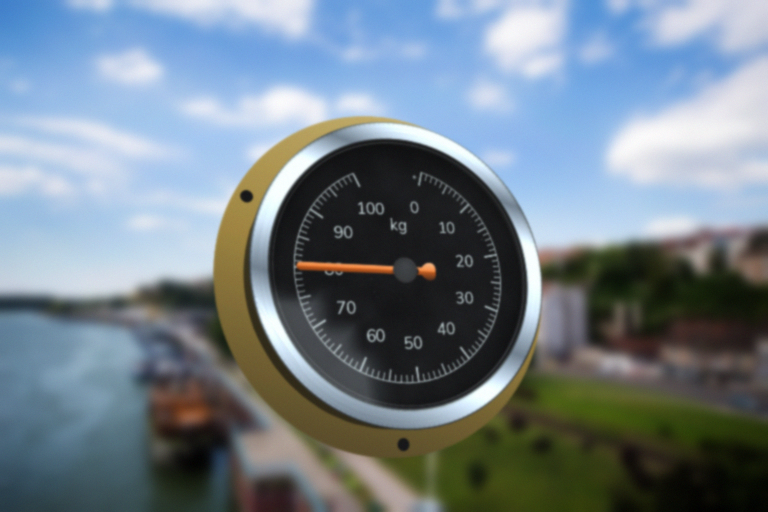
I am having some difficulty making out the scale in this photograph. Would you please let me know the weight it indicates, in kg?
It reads 80 kg
